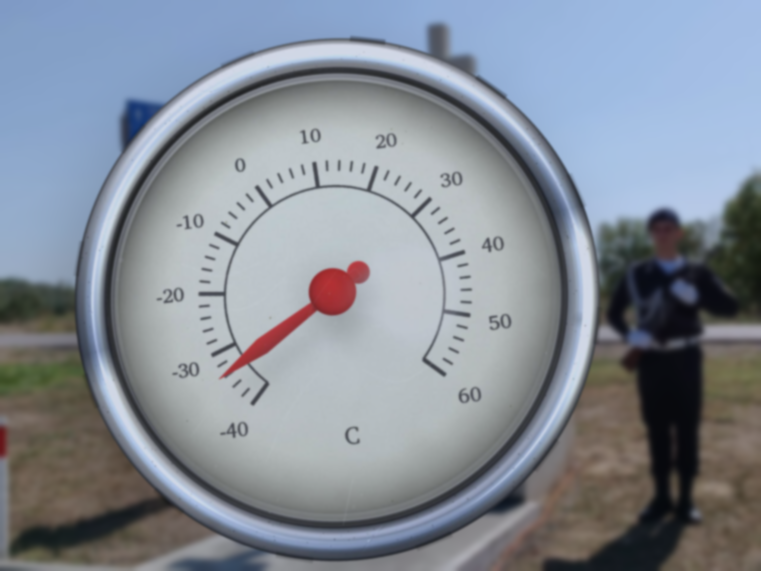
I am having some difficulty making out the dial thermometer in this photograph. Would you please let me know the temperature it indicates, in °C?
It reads -34 °C
